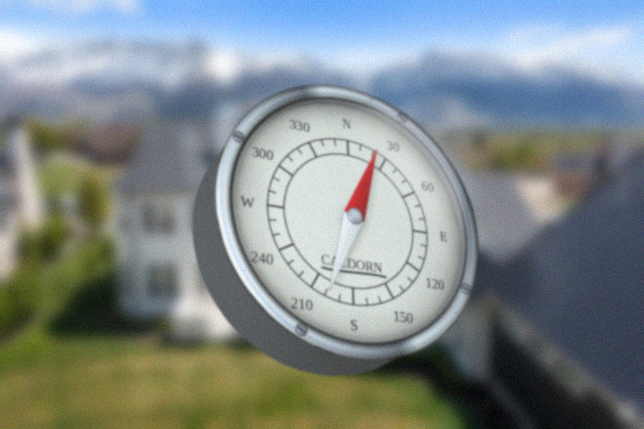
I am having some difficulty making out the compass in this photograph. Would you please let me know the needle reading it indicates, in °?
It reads 20 °
